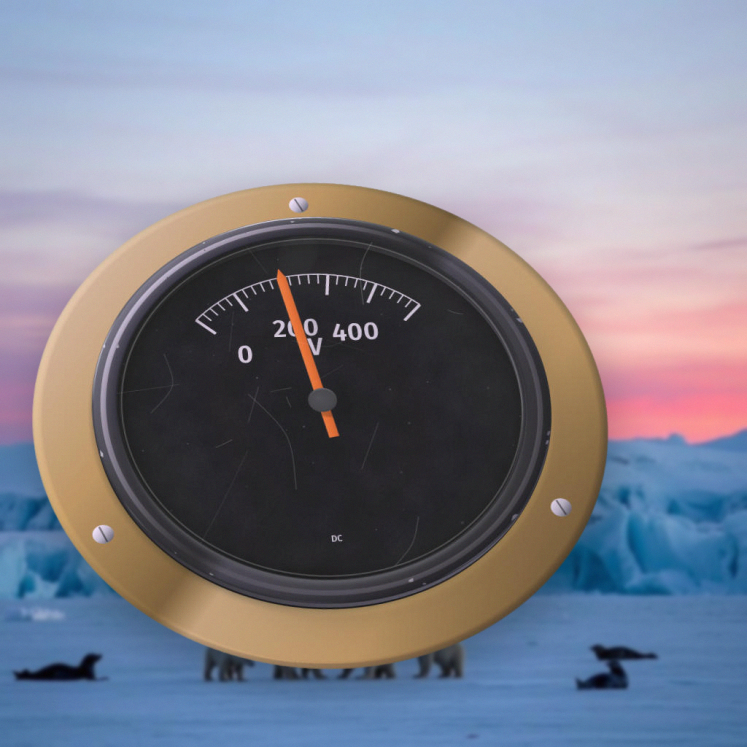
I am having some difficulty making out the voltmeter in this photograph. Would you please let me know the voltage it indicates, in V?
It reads 200 V
